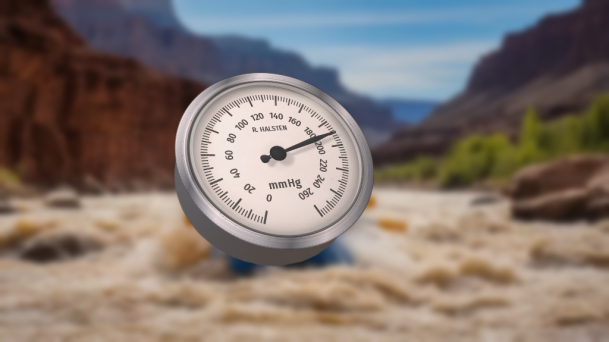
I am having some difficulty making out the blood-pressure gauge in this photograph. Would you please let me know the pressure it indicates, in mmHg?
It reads 190 mmHg
